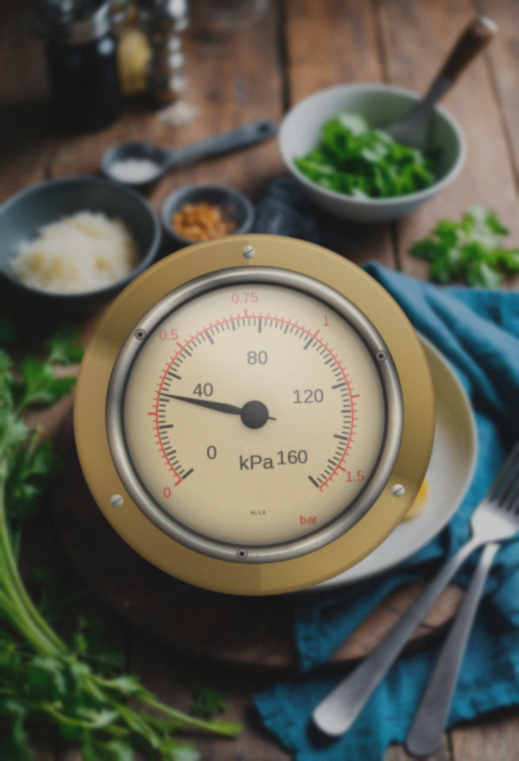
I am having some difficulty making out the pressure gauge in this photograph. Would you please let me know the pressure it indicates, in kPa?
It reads 32 kPa
